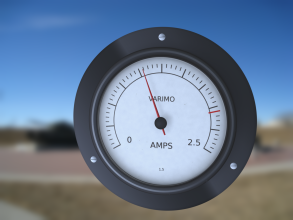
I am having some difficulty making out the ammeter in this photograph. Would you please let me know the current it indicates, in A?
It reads 1.05 A
